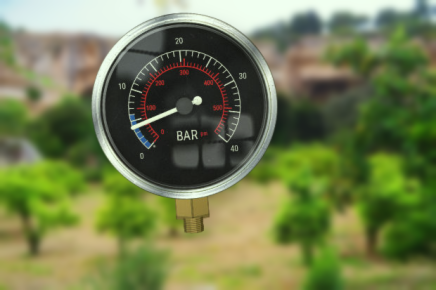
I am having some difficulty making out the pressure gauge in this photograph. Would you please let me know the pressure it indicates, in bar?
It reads 4 bar
